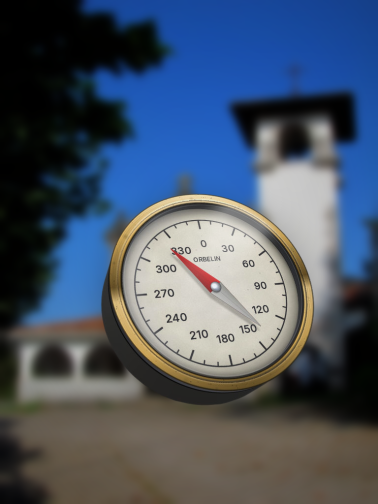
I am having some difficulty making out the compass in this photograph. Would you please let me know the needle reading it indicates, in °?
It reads 320 °
